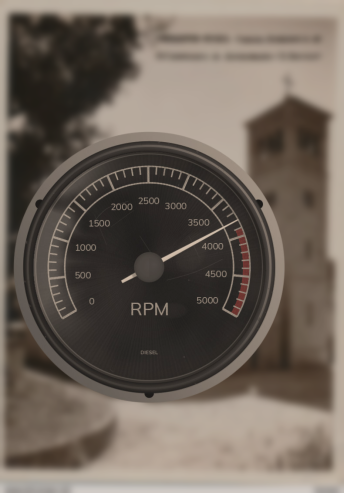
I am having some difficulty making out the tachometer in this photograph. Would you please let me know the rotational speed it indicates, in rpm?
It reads 3800 rpm
